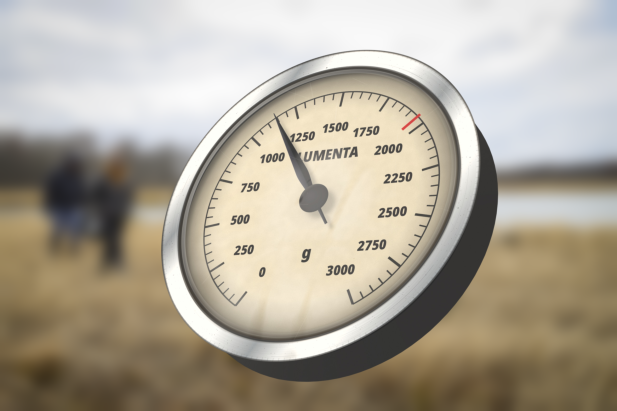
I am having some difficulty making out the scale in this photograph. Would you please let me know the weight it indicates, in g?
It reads 1150 g
